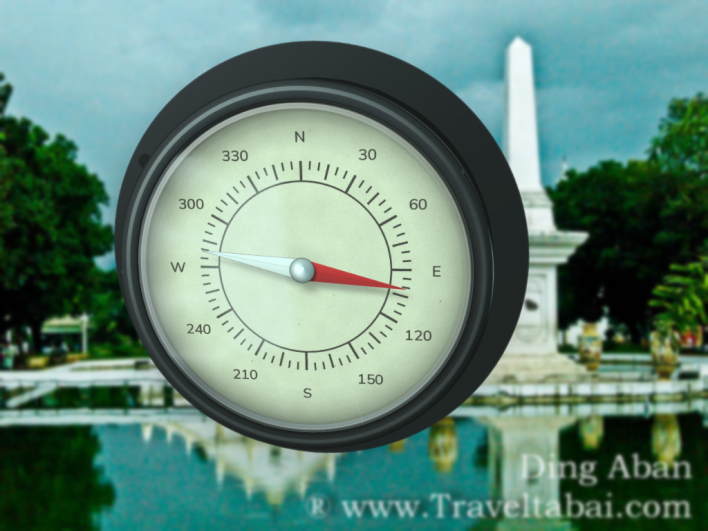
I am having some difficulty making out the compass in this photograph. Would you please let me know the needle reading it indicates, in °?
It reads 100 °
